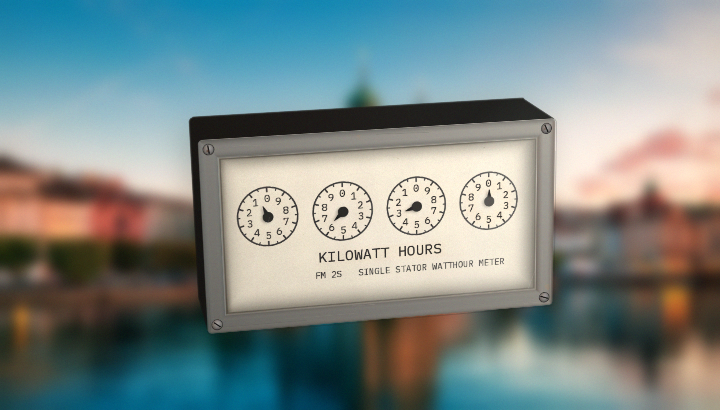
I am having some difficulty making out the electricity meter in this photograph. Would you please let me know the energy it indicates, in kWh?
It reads 630 kWh
